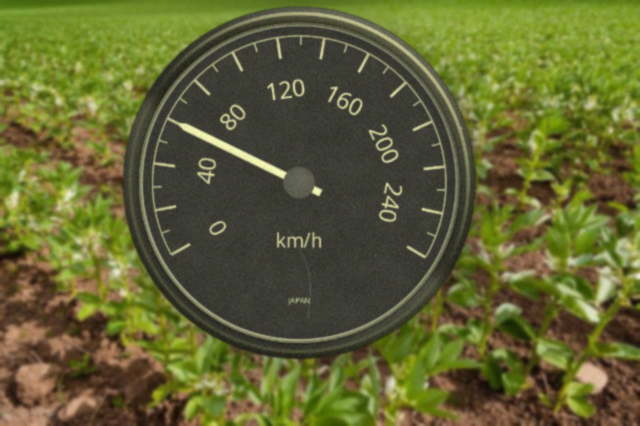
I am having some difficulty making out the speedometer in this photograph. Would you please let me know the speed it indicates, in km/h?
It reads 60 km/h
